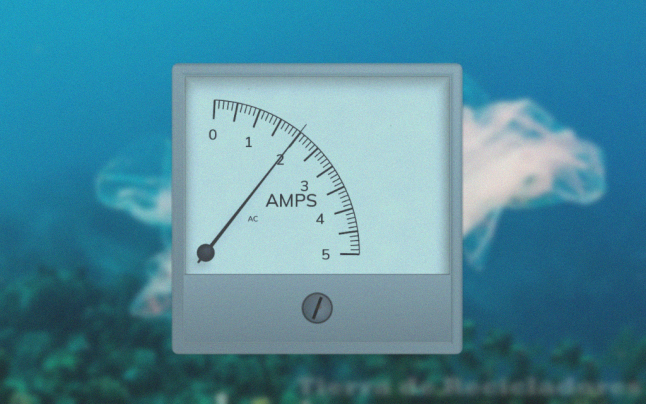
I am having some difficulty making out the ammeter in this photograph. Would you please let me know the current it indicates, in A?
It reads 2 A
